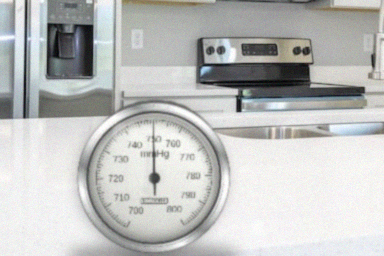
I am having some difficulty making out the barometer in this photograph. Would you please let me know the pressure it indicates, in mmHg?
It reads 750 mmHg
